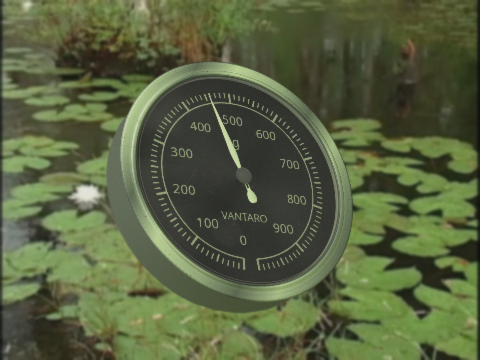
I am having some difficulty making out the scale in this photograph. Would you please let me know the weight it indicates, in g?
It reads 450 g
